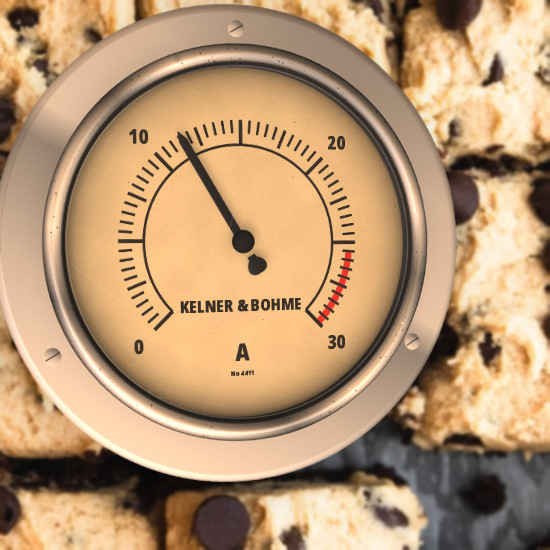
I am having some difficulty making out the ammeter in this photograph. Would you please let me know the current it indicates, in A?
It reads 11.5 A
